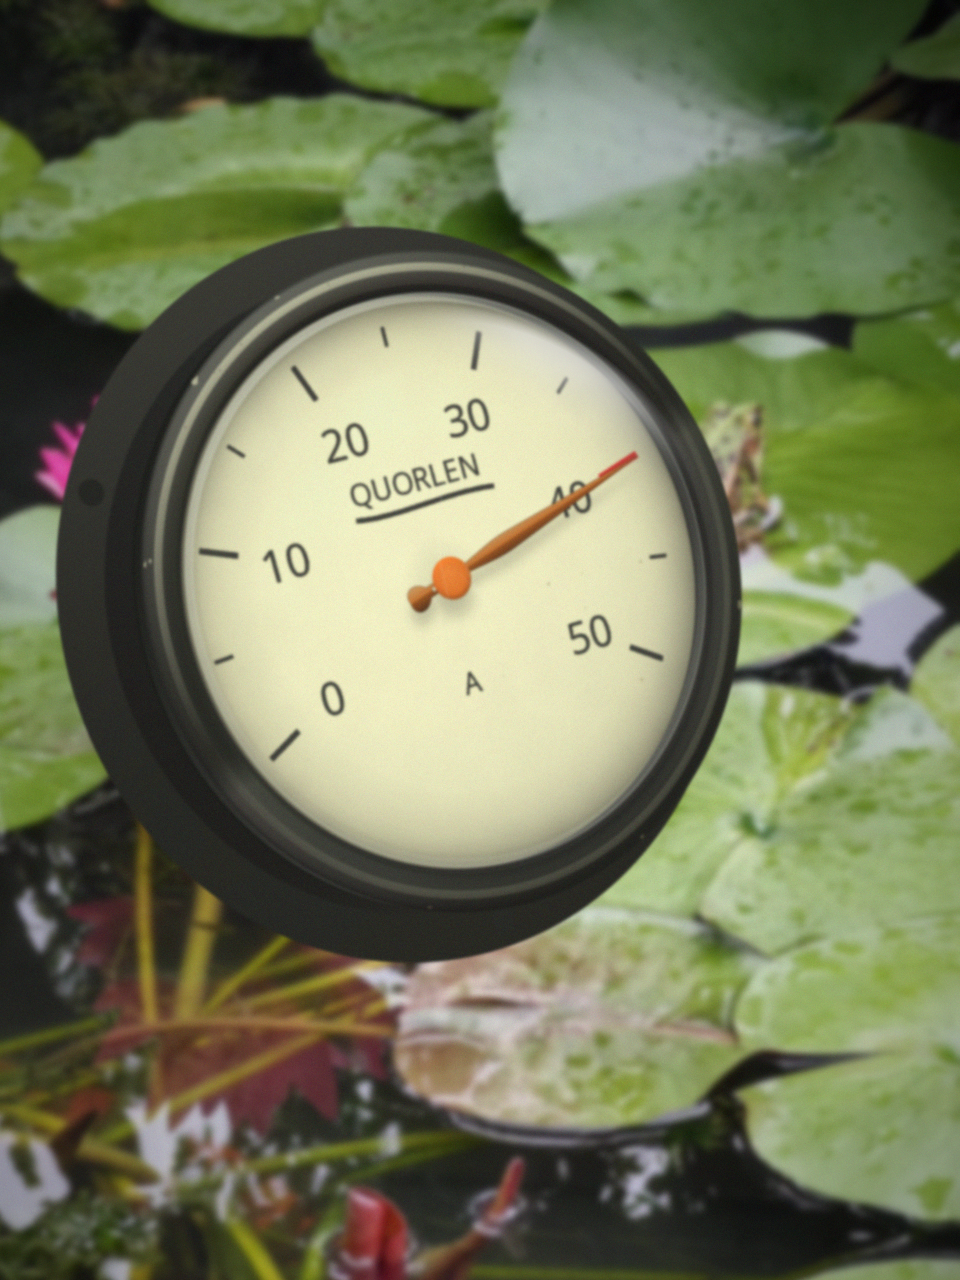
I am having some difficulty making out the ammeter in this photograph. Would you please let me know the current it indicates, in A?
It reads 40 A
